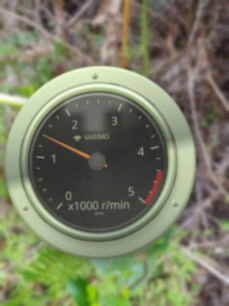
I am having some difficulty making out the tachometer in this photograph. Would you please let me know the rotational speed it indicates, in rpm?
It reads 1400 rpm
